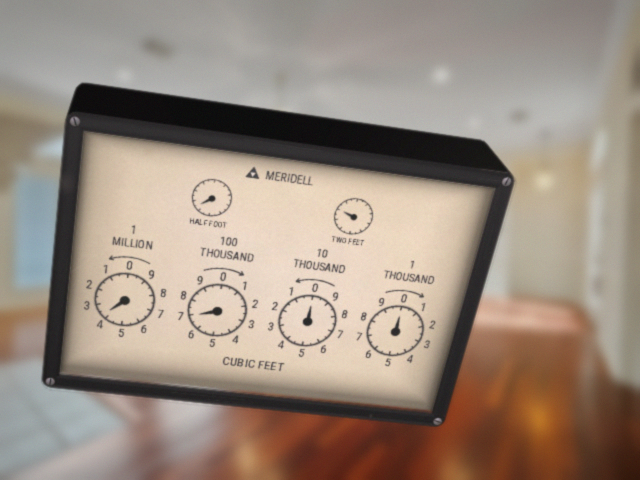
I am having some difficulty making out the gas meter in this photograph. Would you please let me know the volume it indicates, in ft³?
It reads 370000 ft³
